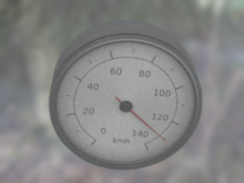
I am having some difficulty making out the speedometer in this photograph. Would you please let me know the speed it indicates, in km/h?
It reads 130 km/h
